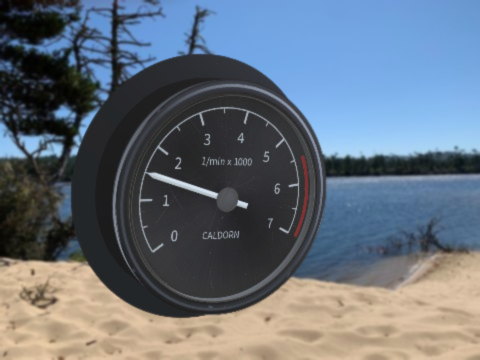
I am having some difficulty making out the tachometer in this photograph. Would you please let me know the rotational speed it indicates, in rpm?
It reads 1500 rpm
